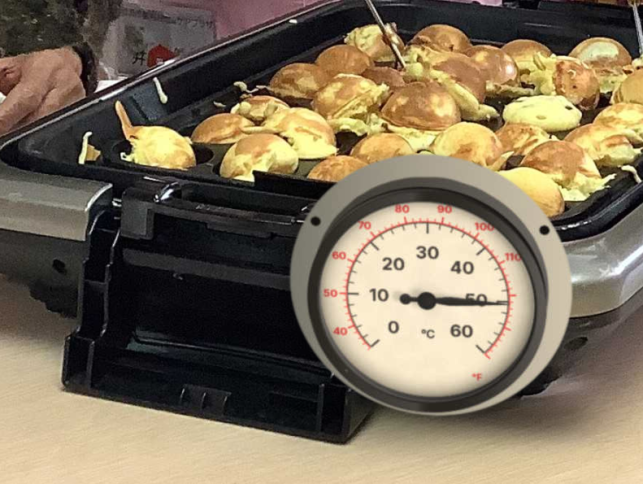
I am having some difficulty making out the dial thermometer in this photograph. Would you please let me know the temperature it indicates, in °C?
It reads 50 °C
